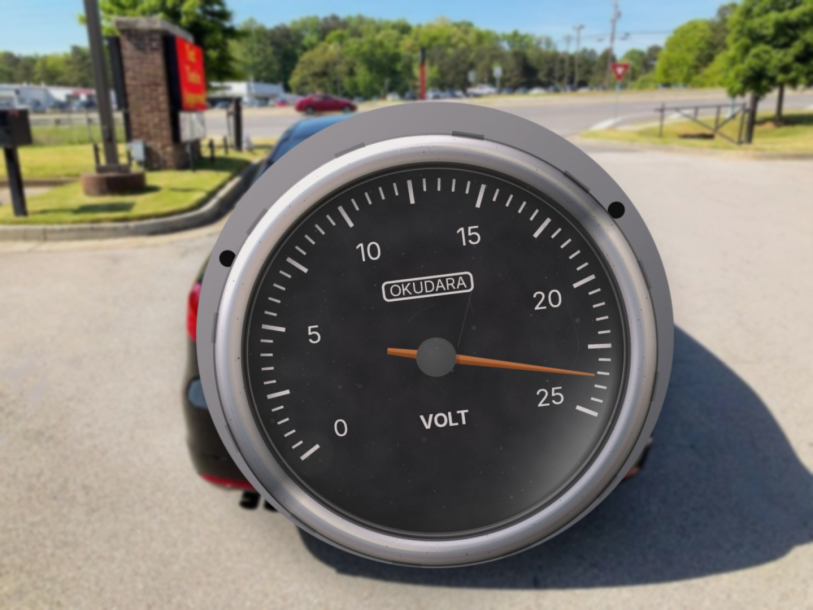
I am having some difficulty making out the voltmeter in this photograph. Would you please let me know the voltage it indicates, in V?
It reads 23.5 V
